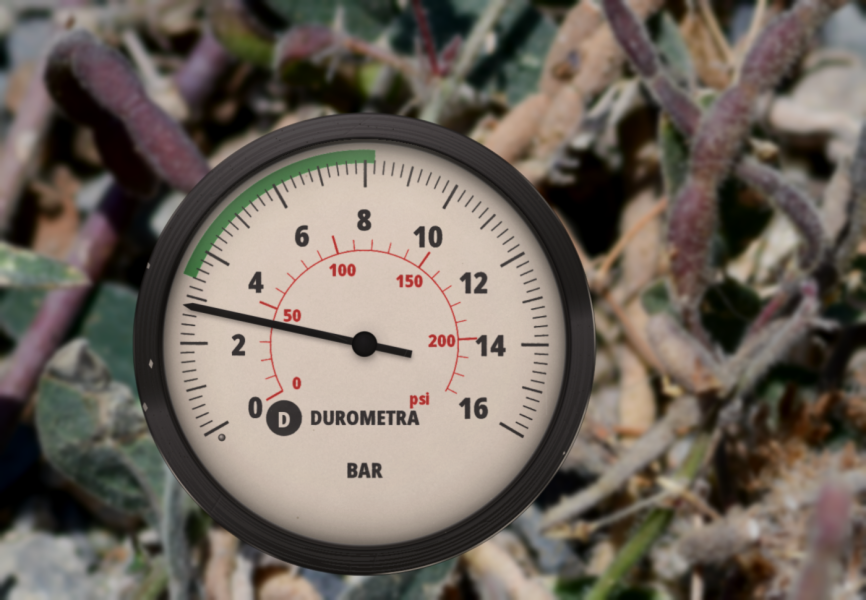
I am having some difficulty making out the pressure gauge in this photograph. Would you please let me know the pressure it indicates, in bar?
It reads 2.8 bar
